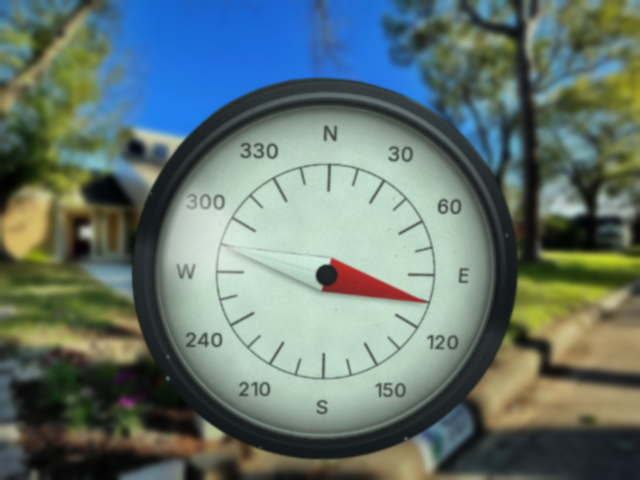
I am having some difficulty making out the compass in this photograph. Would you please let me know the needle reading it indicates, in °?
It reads 105 °
